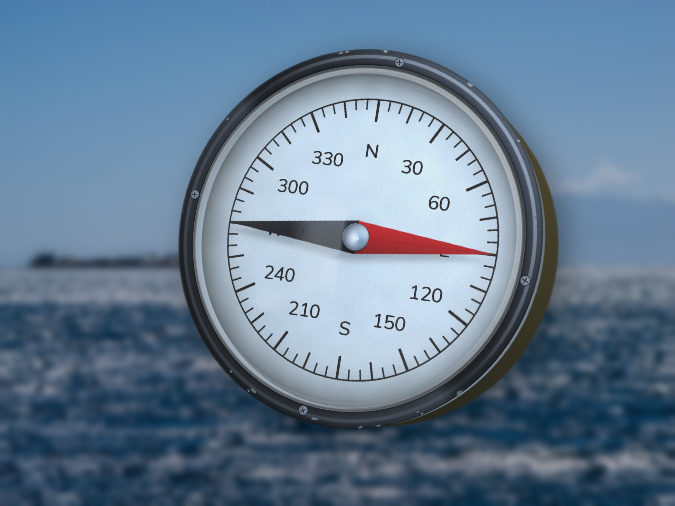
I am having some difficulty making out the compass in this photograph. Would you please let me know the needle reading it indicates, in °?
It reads 90 °
